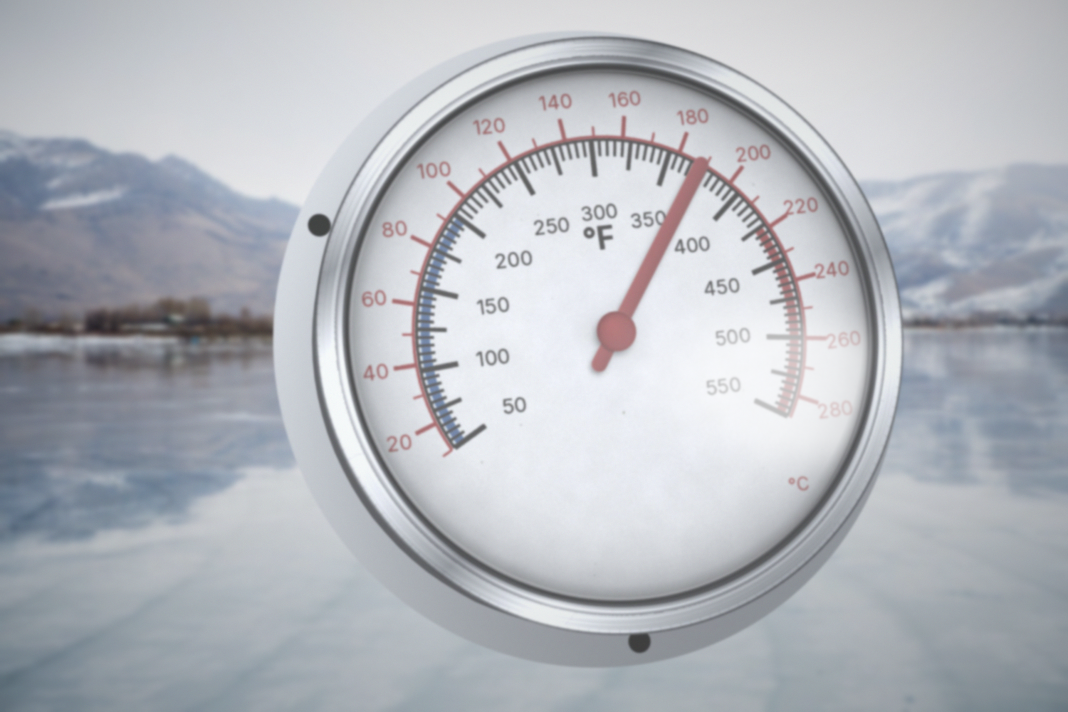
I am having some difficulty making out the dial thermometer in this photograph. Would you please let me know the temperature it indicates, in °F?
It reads 370 °F
